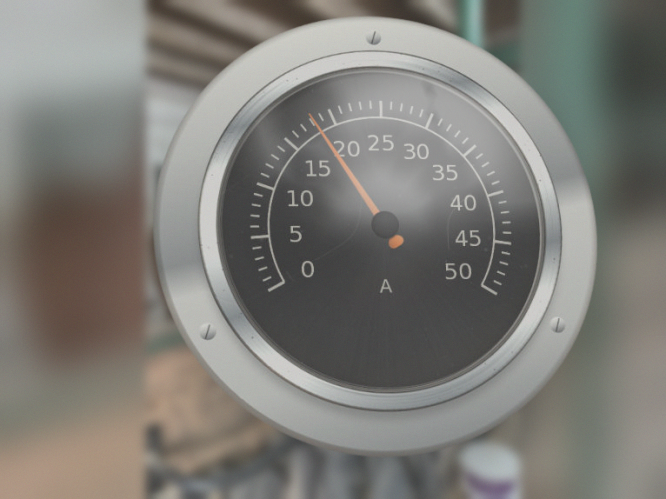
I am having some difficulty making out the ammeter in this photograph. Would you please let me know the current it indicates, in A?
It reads 18 A
